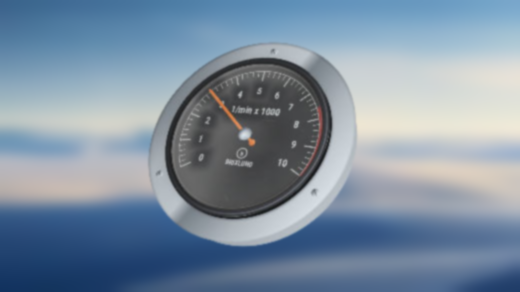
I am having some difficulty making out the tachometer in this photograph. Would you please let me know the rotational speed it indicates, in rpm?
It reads 3000 rpm
